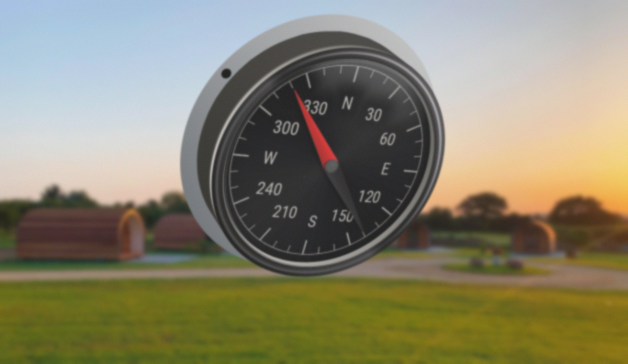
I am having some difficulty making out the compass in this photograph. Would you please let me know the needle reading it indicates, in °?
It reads 320 °
